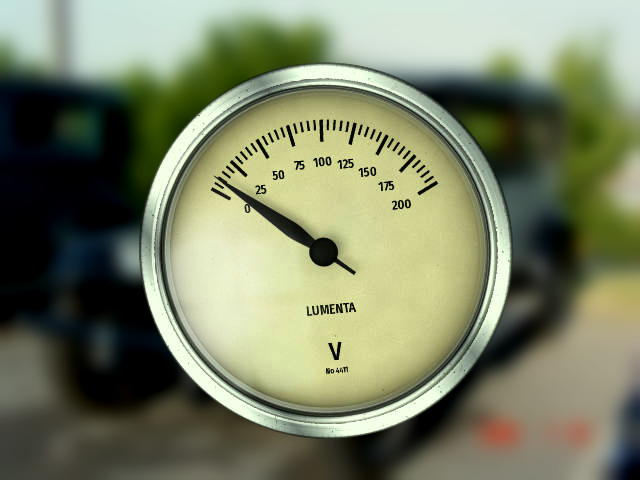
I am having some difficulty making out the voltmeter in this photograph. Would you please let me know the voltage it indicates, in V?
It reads 10 V
